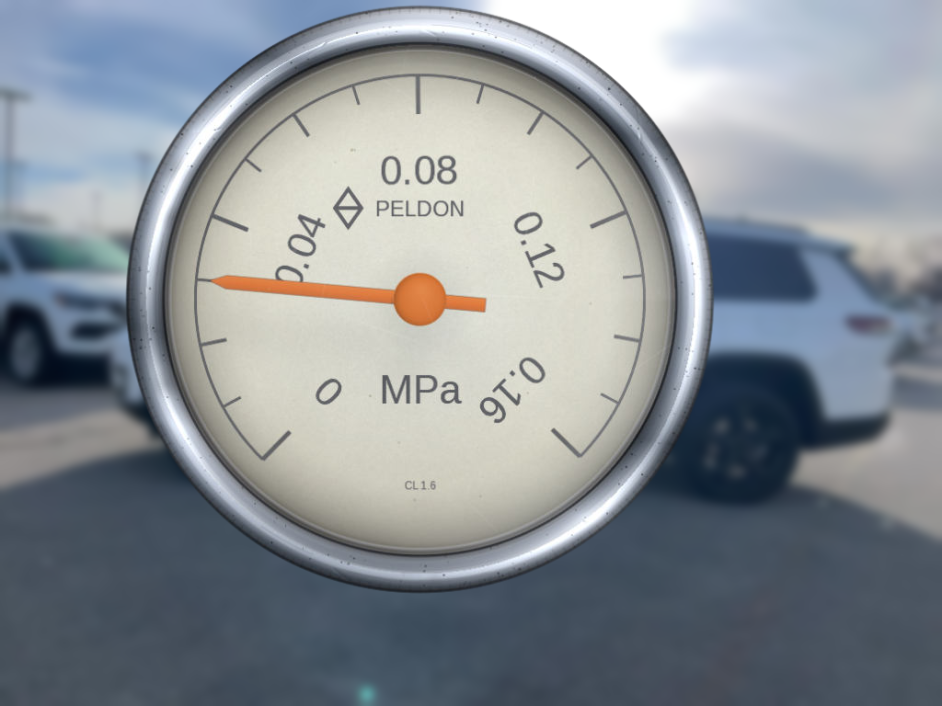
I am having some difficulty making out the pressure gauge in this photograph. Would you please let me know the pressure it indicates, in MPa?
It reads 0.03 MPa
